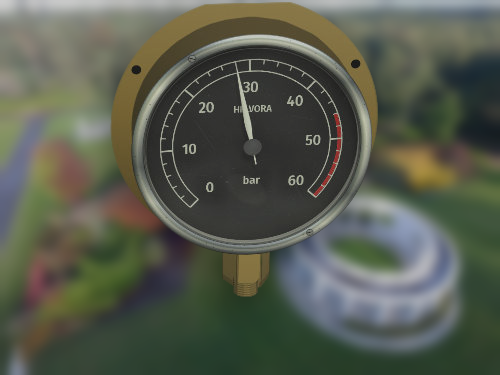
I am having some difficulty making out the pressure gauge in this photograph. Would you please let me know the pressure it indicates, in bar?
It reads 28 bar
